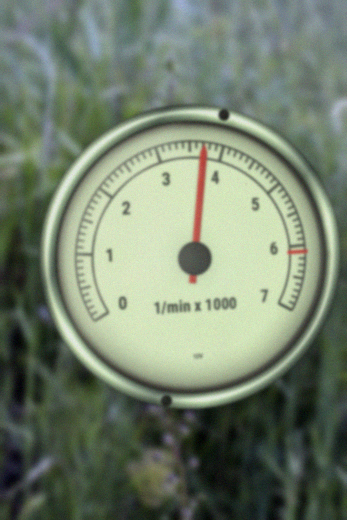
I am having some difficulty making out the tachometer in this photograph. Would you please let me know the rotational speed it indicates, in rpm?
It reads 3700 rpm
